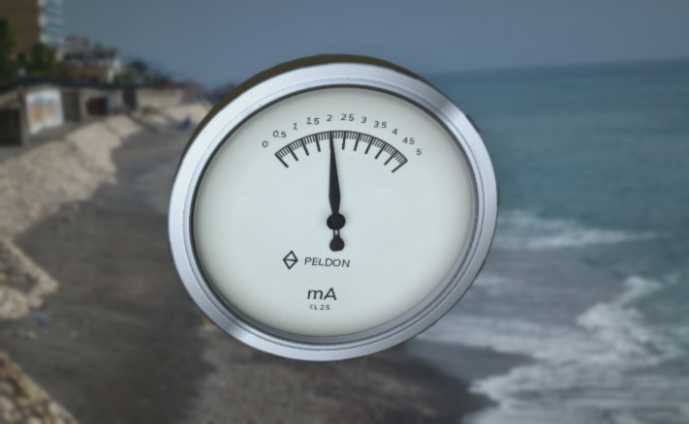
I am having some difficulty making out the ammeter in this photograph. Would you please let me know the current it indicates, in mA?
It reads 2 mA
